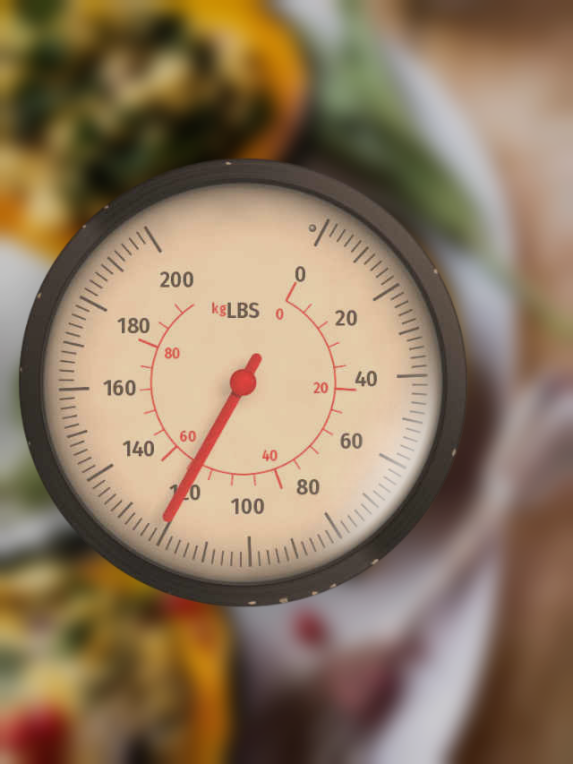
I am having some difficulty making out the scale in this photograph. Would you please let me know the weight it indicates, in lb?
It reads 121 lb
